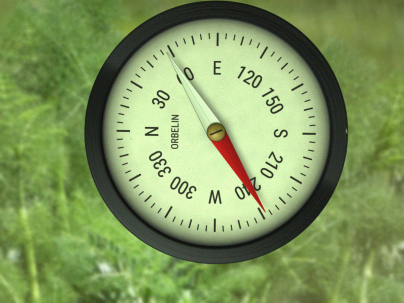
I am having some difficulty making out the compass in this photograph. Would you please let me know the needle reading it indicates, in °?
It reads 237.5 °
